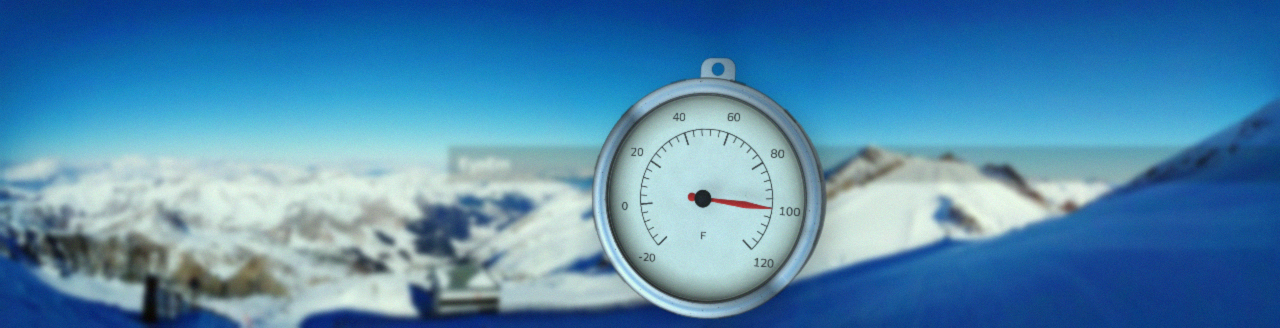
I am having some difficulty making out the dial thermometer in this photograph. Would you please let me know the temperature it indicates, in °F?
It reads 100 °F
